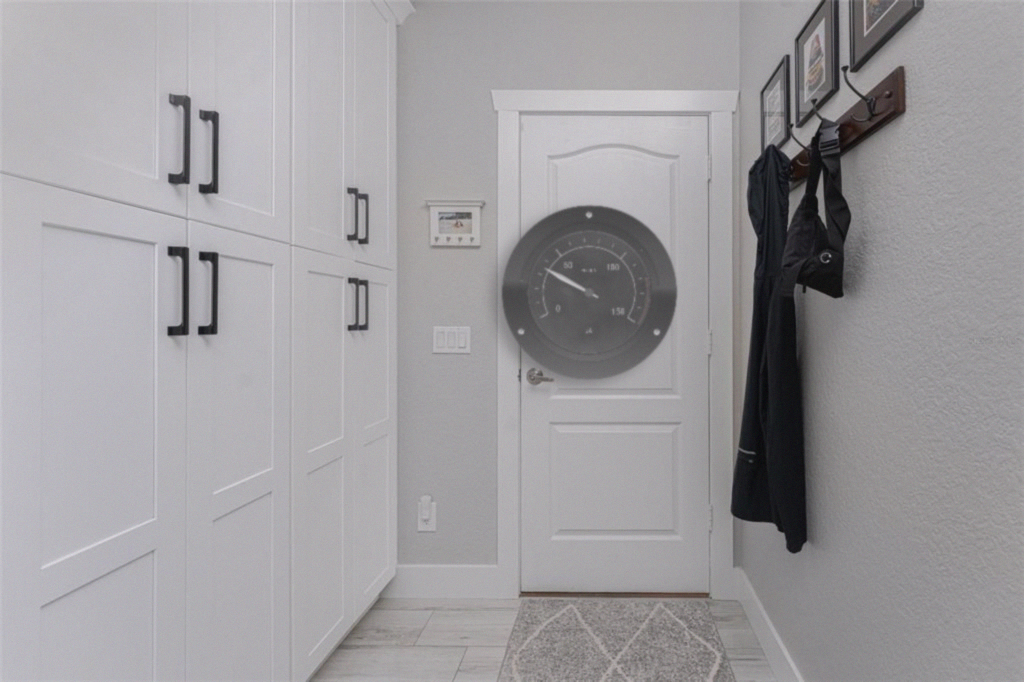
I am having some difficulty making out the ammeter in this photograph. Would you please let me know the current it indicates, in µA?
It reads 35 µA
